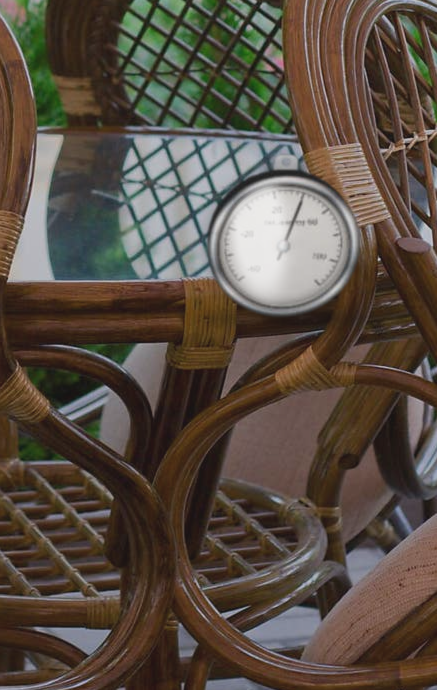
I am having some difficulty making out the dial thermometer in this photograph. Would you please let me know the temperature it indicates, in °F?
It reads 40 °F
